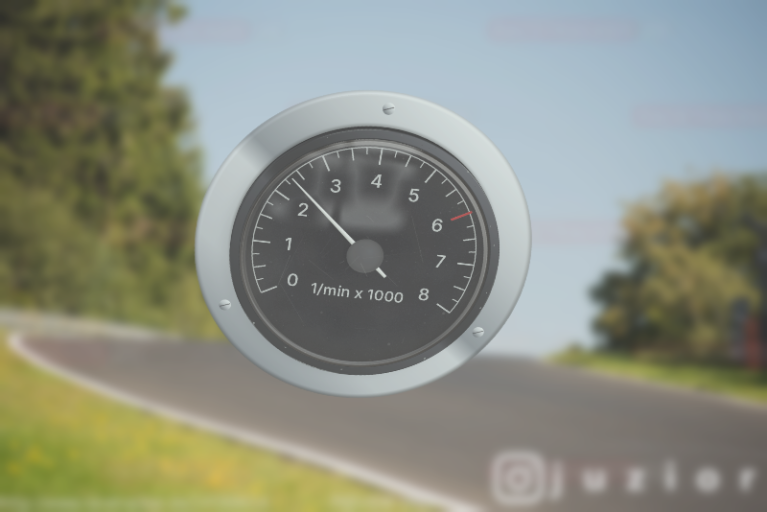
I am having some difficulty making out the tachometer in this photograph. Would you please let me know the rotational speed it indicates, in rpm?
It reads 2375 rpm
